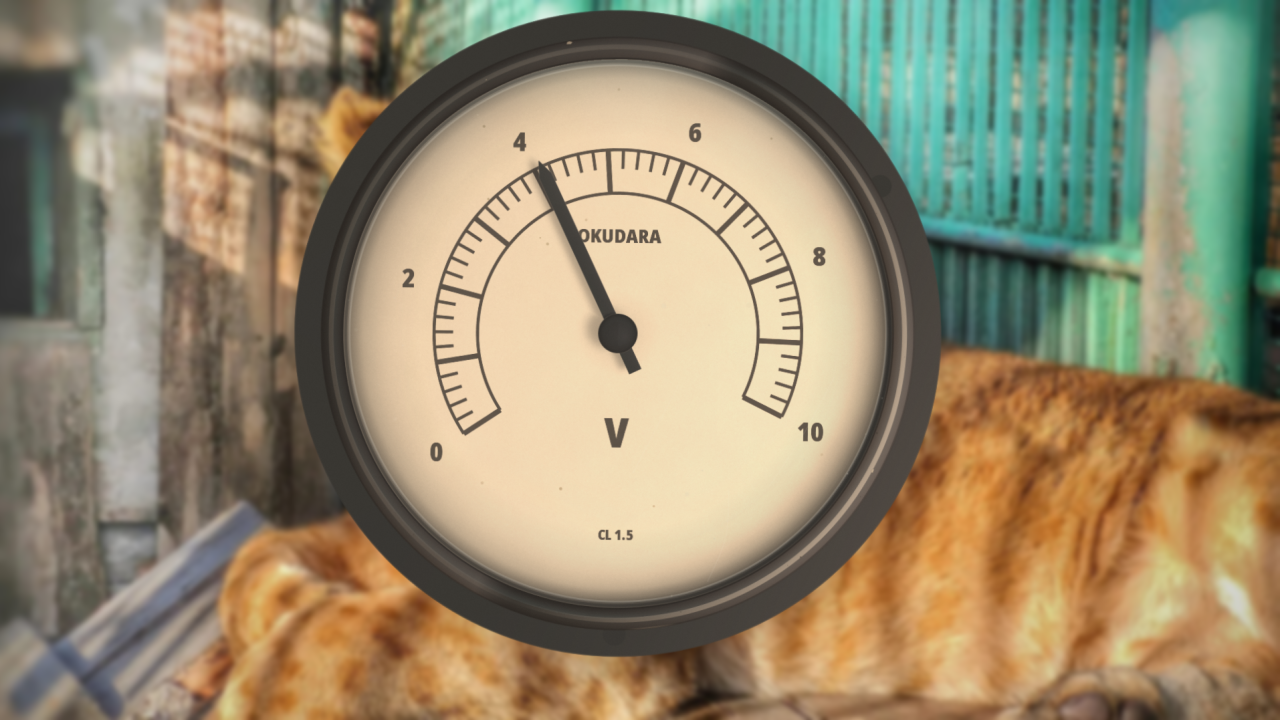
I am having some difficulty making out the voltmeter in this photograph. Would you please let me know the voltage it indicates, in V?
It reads 4.1 V
